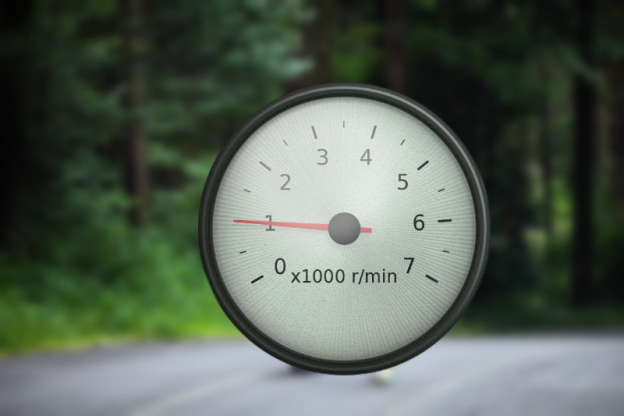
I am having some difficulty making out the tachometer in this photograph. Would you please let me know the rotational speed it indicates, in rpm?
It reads 1000 rpm
